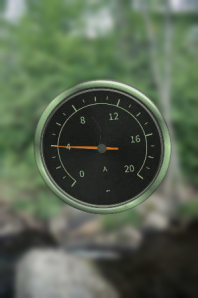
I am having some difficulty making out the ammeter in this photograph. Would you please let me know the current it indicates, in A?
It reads 4 A
